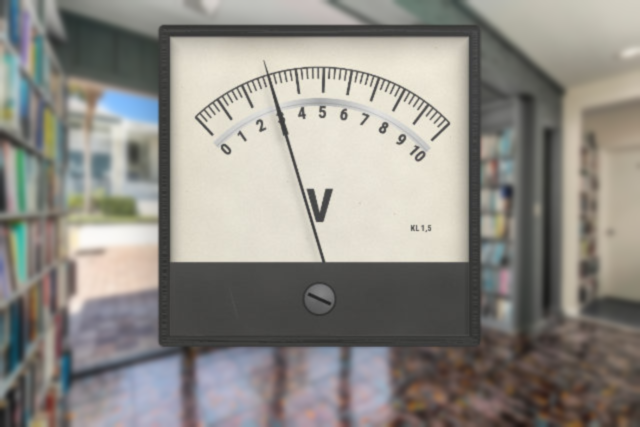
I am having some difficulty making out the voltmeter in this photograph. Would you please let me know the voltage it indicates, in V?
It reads 3 V
